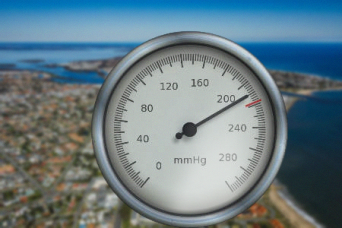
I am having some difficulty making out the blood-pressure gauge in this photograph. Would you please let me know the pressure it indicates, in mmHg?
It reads 210 mmHg
